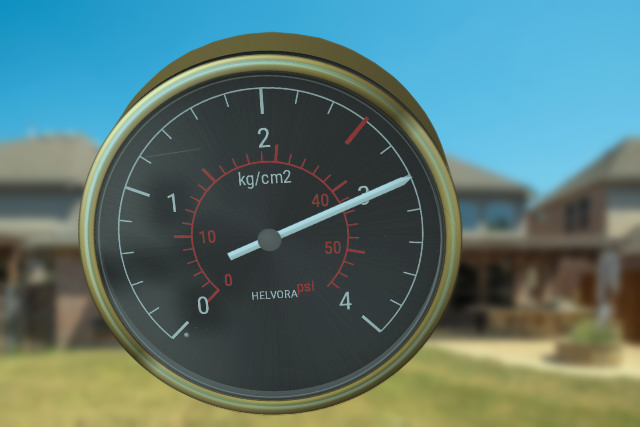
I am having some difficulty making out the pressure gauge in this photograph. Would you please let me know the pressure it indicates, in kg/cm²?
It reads 3 kg/cm²
